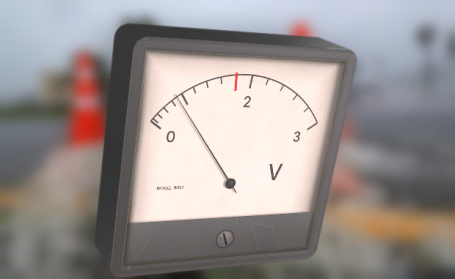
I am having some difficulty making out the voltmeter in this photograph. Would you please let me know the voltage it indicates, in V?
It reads 0.9 V
